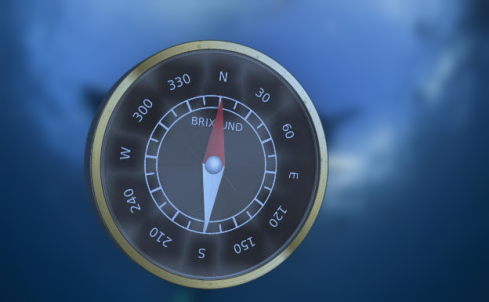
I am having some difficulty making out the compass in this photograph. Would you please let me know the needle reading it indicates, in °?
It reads 0 °
